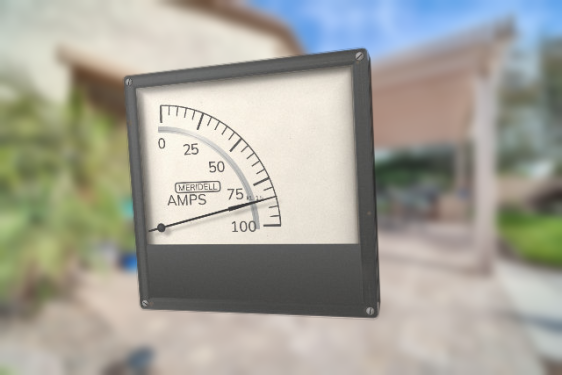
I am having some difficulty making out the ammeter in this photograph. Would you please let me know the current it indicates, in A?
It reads 85 A
